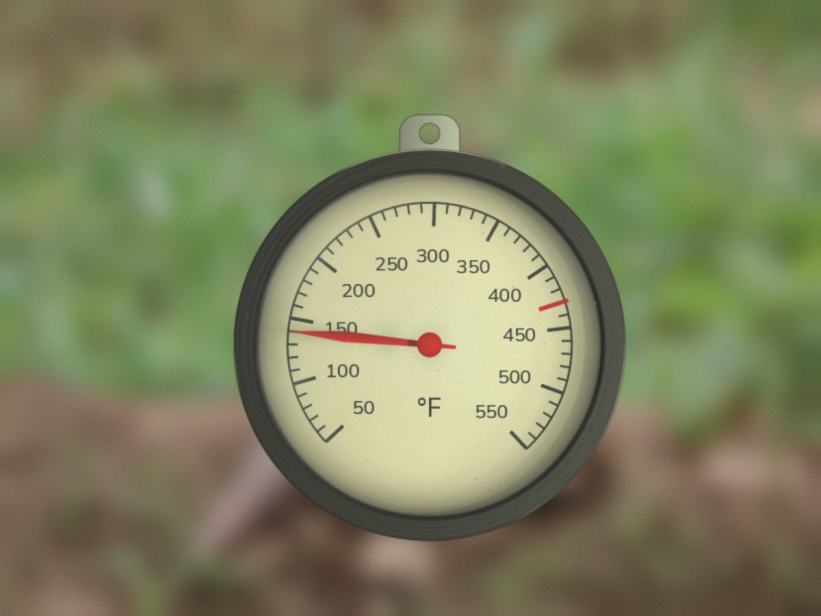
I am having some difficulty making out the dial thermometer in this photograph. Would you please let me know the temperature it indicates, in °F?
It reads 140 °F
